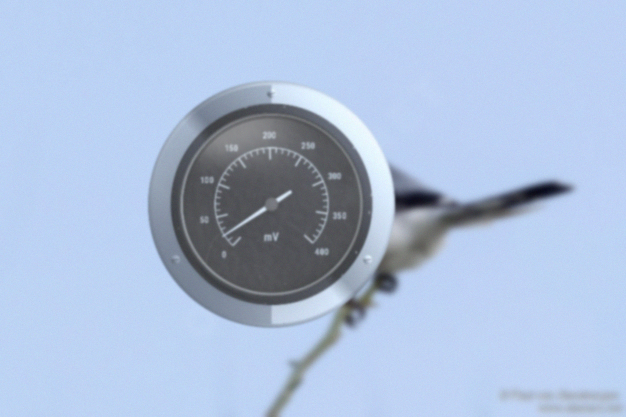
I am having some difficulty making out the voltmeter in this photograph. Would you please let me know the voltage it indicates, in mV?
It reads 20 mV
